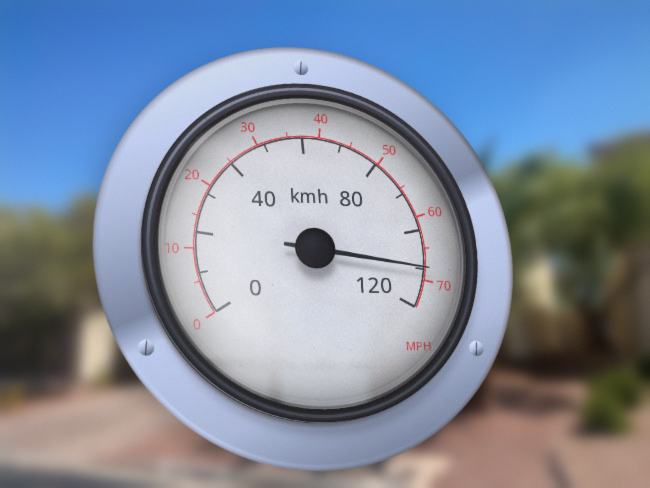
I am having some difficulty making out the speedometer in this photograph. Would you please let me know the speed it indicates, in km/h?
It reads 110 km/h
